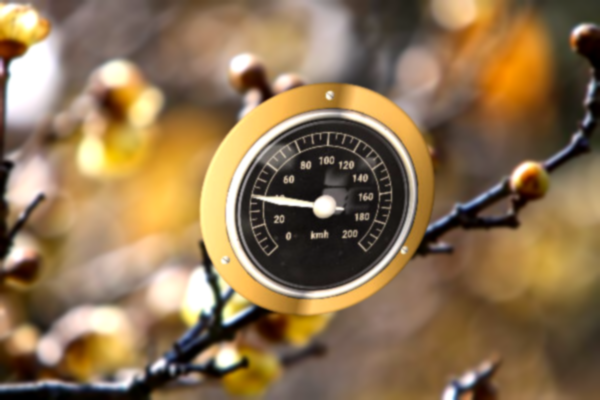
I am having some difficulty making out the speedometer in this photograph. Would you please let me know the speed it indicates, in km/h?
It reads 40 km/h
